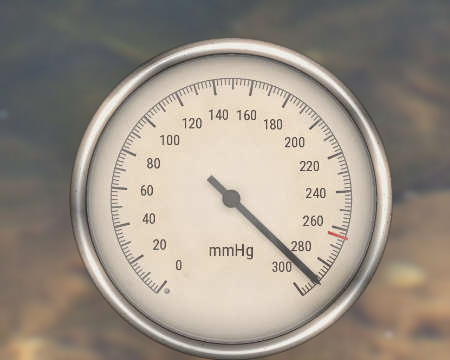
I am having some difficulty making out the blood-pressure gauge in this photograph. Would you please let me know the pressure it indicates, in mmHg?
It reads 290 mmHg
